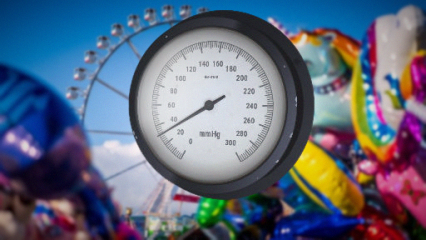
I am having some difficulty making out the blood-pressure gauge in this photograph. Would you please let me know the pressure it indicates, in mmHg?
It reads 30 mmHg
